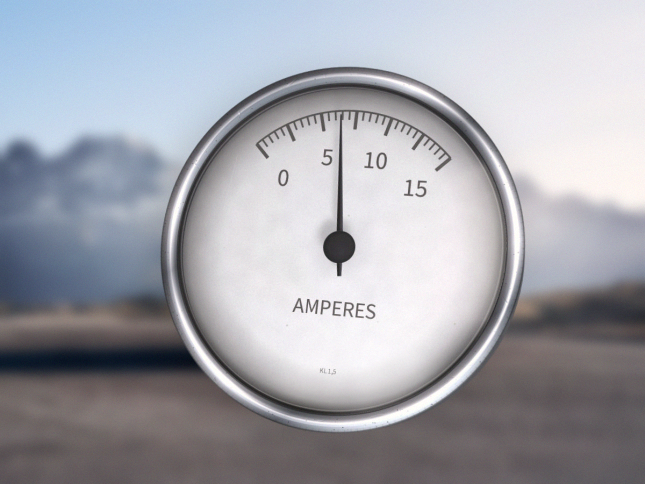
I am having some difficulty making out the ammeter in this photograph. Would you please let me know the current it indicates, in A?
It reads 6.5 A
